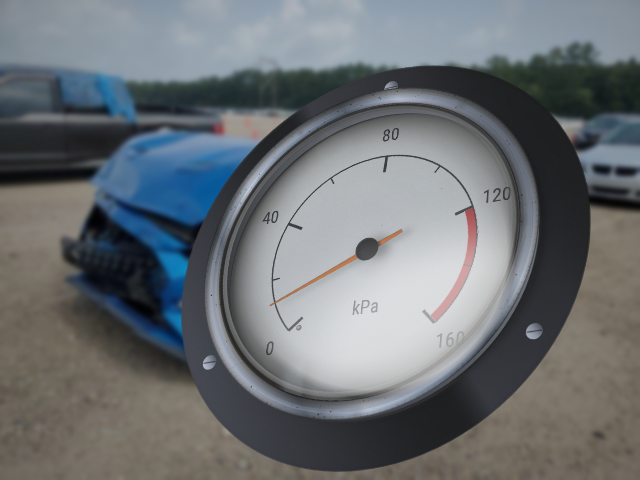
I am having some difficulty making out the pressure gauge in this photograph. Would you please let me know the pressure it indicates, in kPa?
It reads 10 kPa
